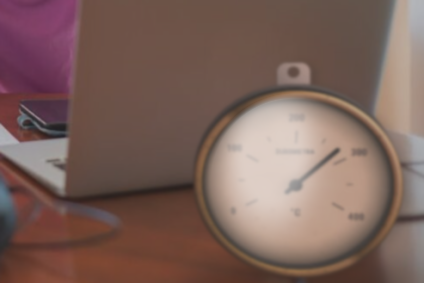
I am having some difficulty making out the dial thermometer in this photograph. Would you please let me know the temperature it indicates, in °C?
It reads 275 °C
